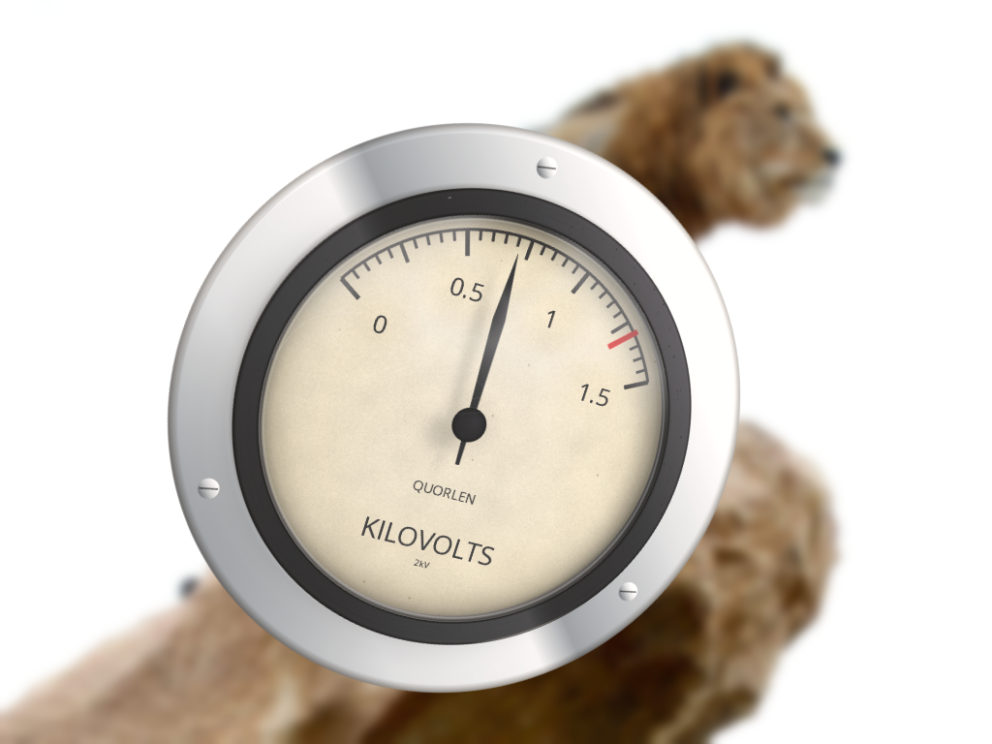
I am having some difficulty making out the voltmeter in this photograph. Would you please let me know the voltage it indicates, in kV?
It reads 0.7 kV
